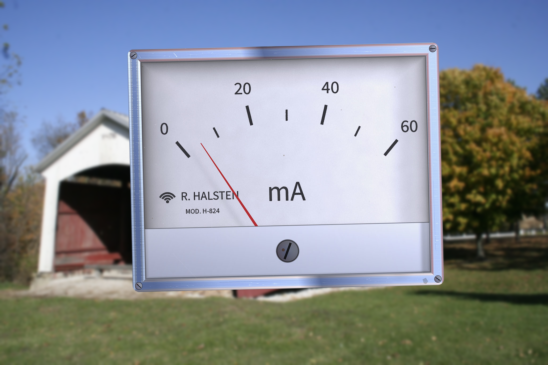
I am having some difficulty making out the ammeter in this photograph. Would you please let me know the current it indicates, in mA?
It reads 5 mA
